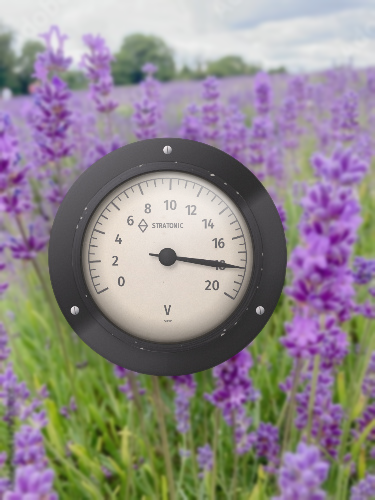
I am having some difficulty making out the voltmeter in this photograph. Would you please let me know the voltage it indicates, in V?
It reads 18 V
